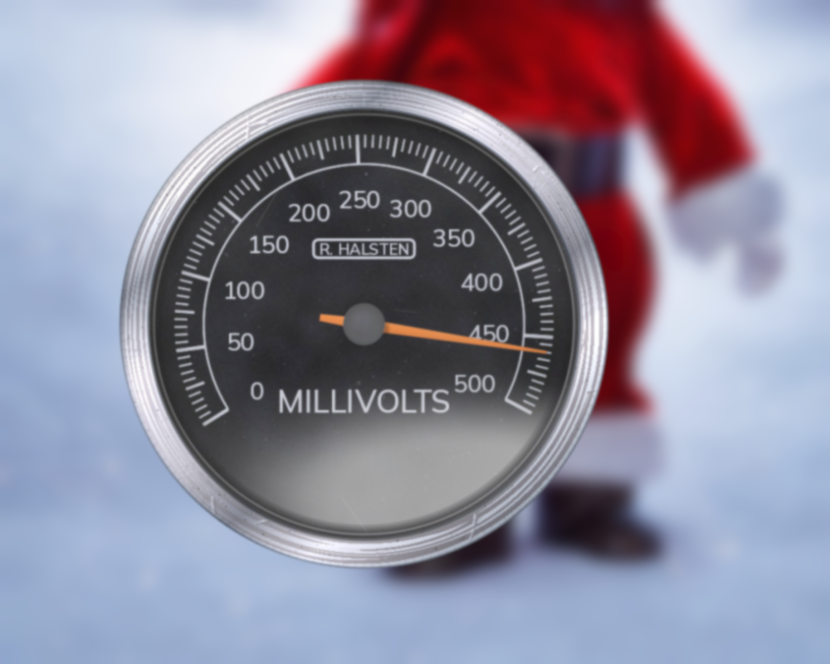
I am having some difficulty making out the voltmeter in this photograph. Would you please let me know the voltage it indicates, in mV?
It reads 460 mV
